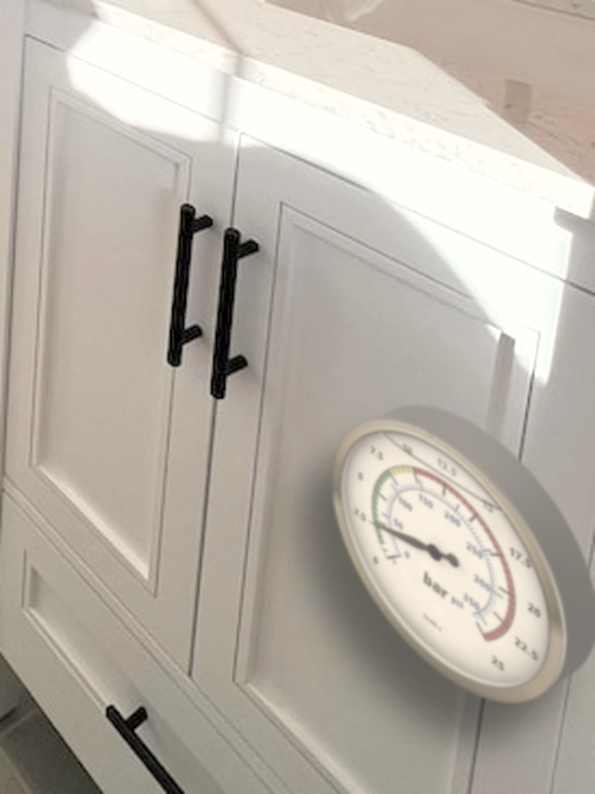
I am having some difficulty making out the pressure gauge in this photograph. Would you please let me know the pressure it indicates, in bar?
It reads 2.5 bar
